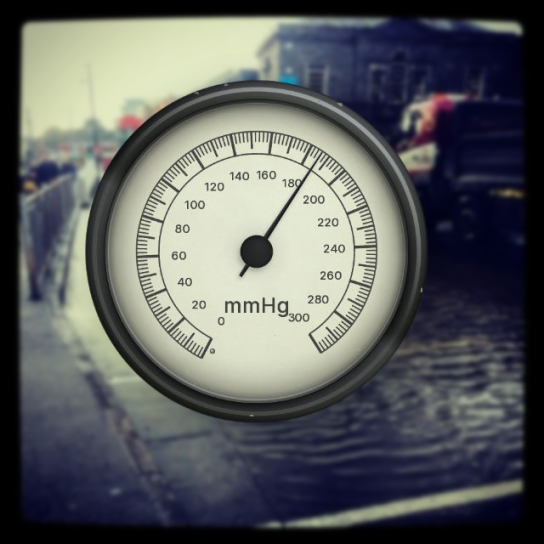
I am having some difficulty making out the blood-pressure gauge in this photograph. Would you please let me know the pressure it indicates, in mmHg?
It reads 186 mmHg
